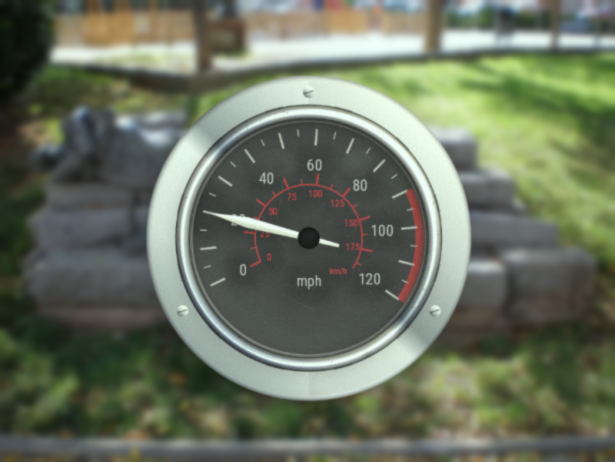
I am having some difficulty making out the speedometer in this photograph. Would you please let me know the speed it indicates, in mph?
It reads 20 mph
